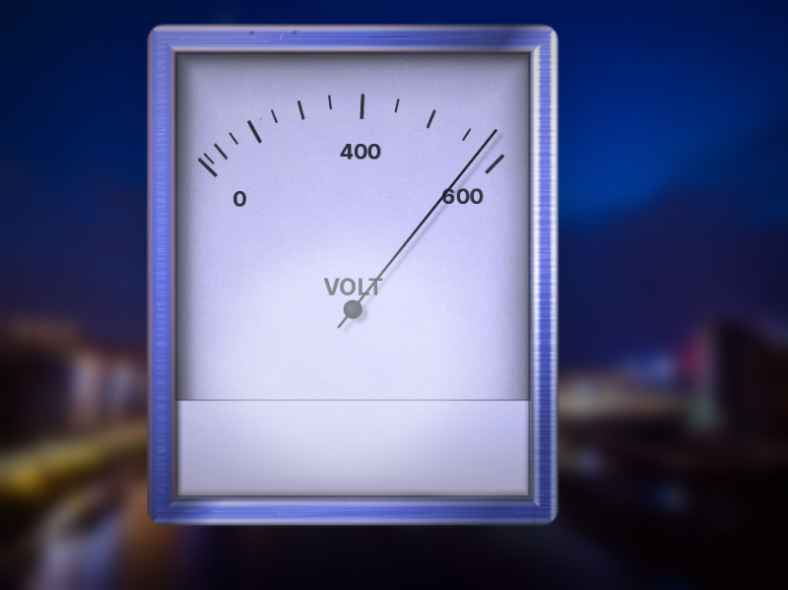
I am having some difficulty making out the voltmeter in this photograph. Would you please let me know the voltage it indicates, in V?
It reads 575 V
